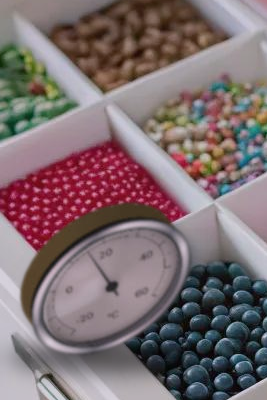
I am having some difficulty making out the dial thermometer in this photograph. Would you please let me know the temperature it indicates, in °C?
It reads 15 °C
